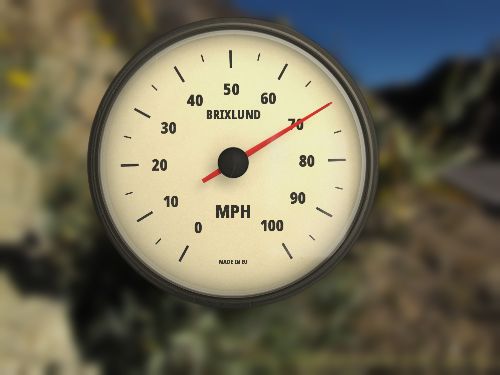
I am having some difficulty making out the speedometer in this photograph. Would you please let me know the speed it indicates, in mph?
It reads 70 mph
